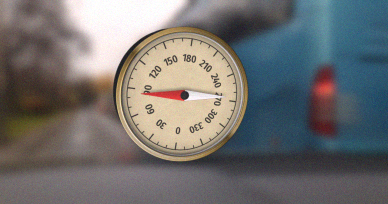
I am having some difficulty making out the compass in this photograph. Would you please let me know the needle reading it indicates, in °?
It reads 85 °
